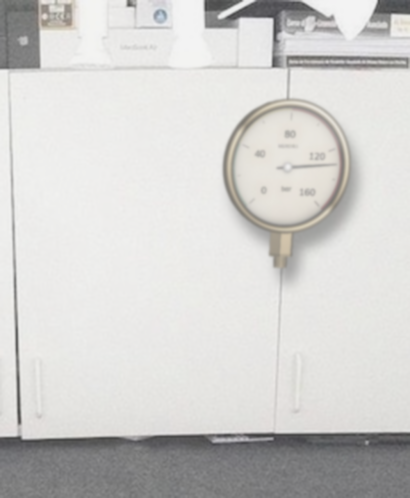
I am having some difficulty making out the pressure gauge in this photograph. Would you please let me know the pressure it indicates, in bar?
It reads 130 bar
